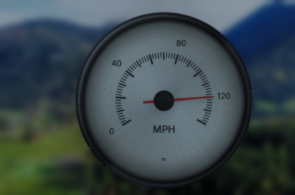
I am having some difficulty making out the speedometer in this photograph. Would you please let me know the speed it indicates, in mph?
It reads 120 mph
